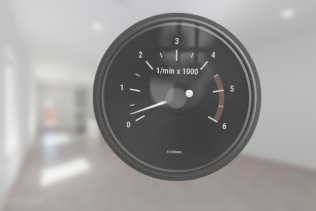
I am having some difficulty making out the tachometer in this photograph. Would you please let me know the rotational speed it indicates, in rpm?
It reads 250 rpm
